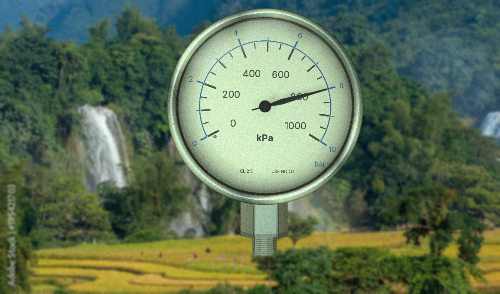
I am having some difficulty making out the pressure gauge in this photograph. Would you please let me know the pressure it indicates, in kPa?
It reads 800 kPa
